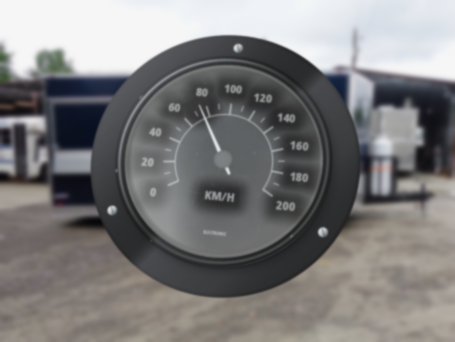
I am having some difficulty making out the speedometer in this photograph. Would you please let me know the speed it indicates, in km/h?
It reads 75 km/h
